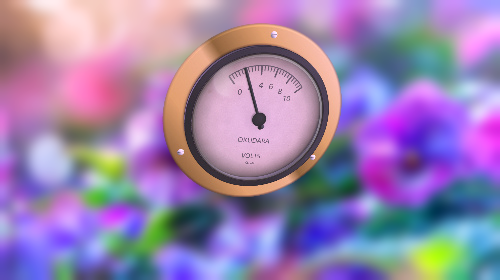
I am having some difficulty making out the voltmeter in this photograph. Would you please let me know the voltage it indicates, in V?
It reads 2 V
